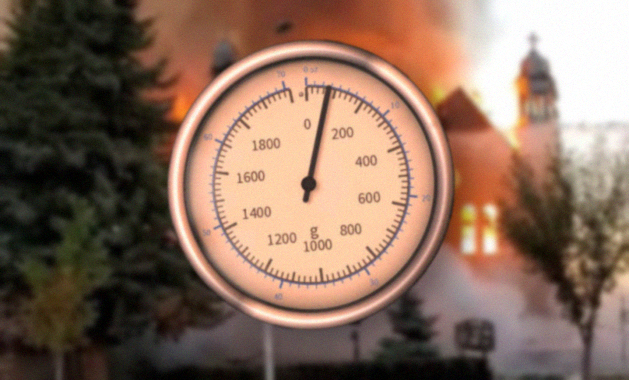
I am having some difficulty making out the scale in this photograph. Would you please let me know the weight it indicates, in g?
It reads 80 g
